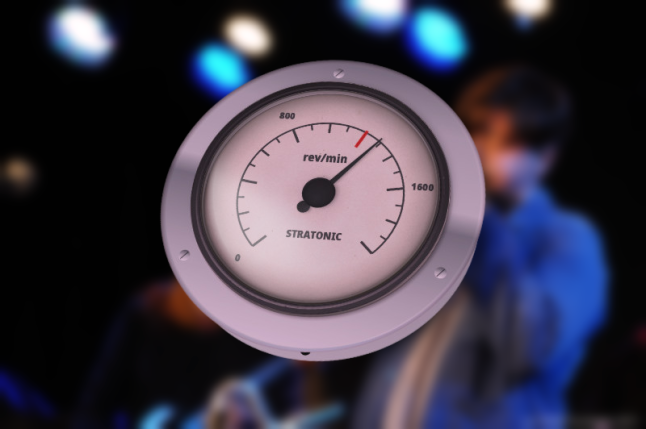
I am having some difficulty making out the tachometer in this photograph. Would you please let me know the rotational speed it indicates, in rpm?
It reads 1300 rpm
